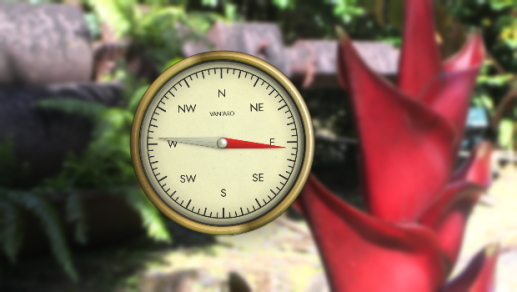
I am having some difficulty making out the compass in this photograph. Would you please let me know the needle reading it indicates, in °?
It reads 95 °
